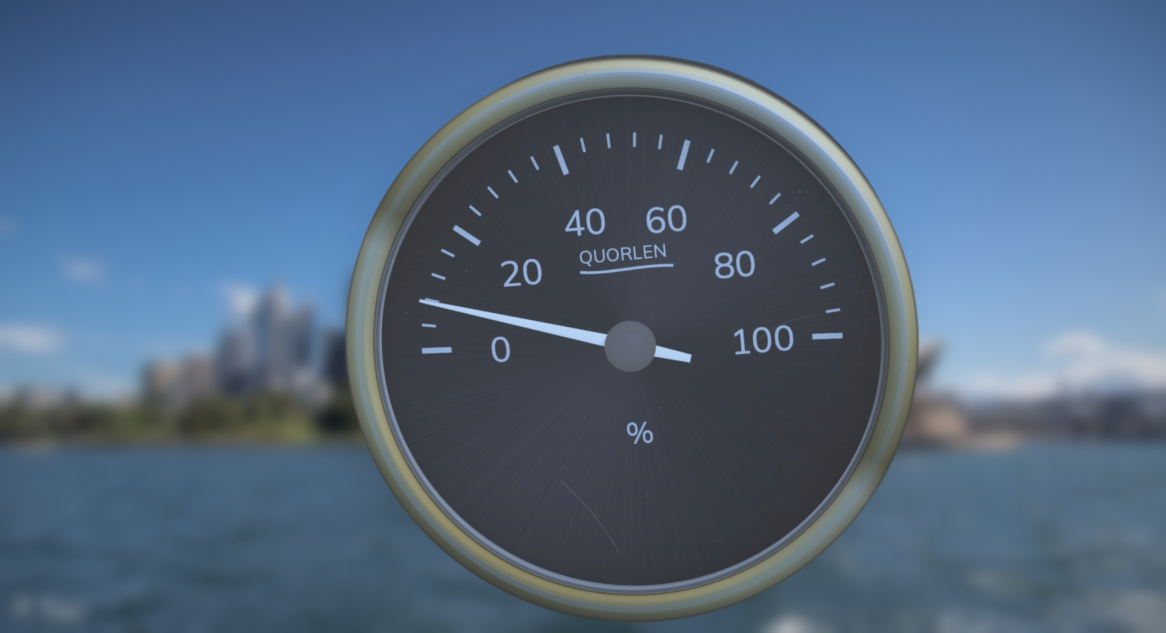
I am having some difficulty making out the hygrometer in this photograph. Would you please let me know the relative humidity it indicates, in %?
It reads 8 %
